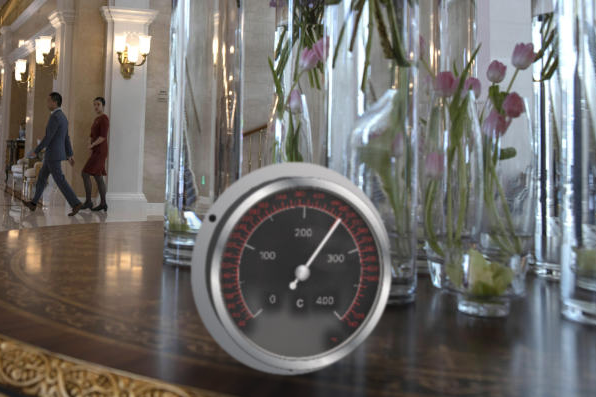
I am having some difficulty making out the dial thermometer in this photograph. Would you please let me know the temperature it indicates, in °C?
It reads 250 °C
